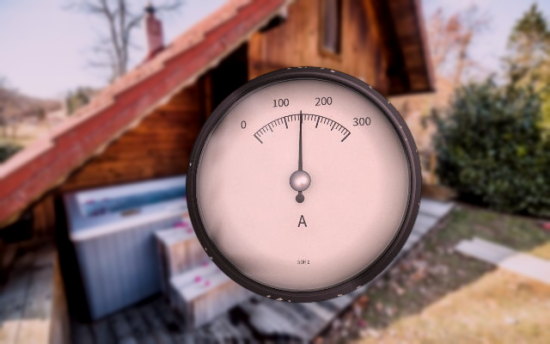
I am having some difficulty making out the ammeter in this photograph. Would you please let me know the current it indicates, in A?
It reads 150 A
